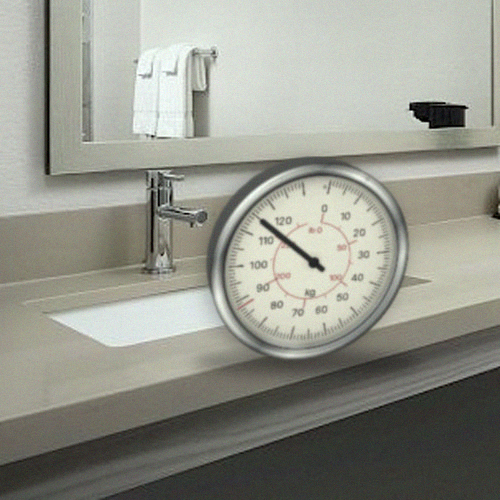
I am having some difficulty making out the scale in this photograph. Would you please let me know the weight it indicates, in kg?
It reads 115 kg
